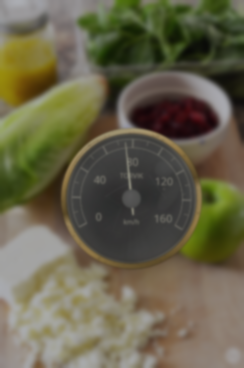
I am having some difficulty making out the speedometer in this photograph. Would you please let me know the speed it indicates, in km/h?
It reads 75 km/h
